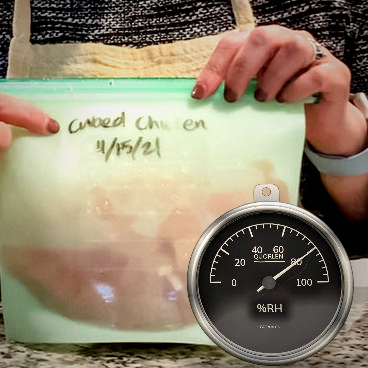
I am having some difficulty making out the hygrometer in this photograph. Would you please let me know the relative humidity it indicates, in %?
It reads 80 %
